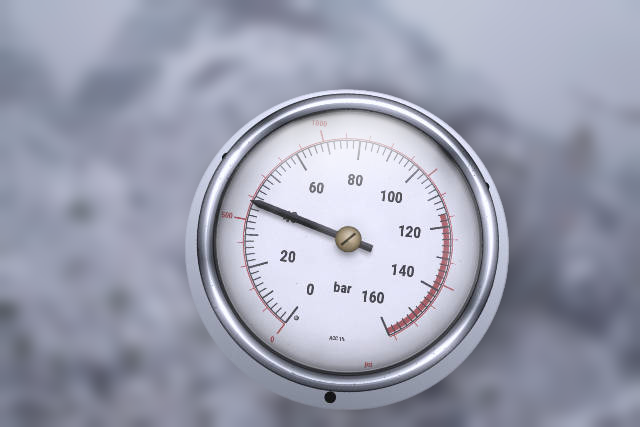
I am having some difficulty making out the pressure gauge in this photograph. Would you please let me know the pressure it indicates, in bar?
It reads 40 bar
